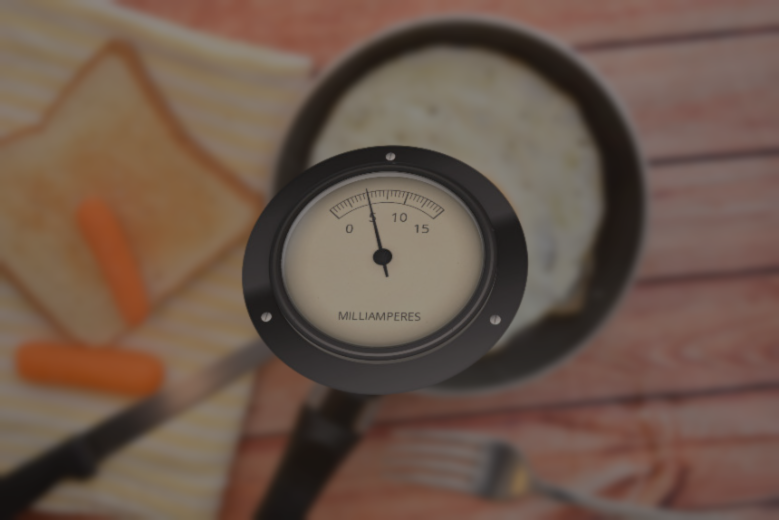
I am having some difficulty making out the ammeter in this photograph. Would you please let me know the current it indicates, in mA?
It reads 5 mA
